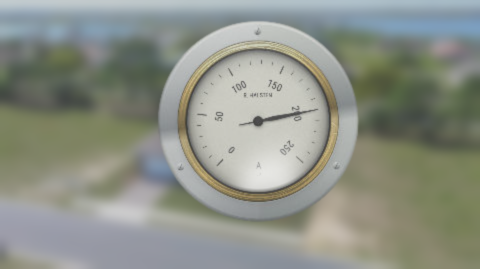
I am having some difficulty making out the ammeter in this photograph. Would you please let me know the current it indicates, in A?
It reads 200 A
